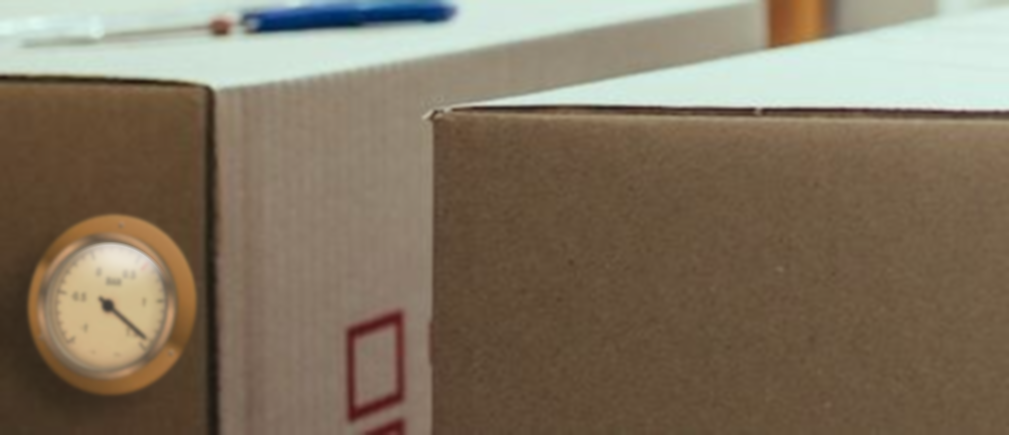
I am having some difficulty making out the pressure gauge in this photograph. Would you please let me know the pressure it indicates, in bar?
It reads 1.4 bar
